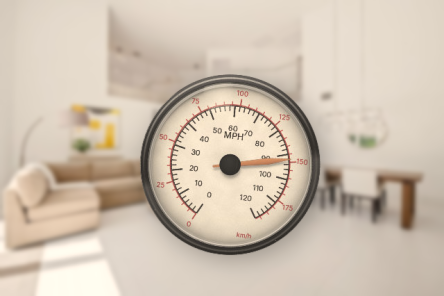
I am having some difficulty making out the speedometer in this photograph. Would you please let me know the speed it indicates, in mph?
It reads 92 mph
